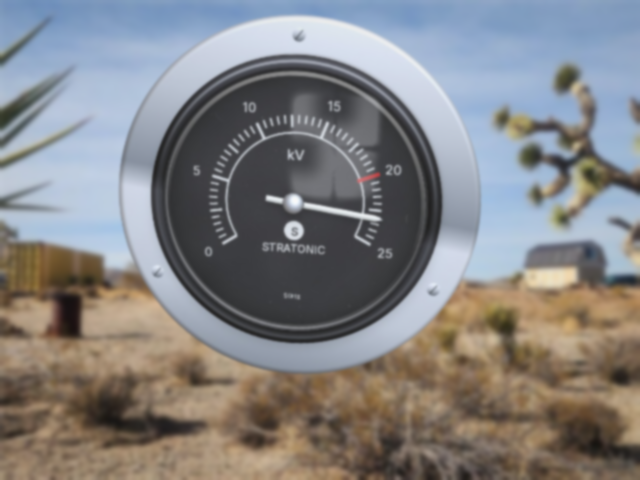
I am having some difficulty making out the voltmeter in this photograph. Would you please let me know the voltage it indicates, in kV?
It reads 23 kV
